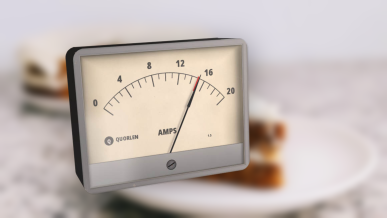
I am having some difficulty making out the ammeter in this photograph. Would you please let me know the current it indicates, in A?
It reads 15 A
